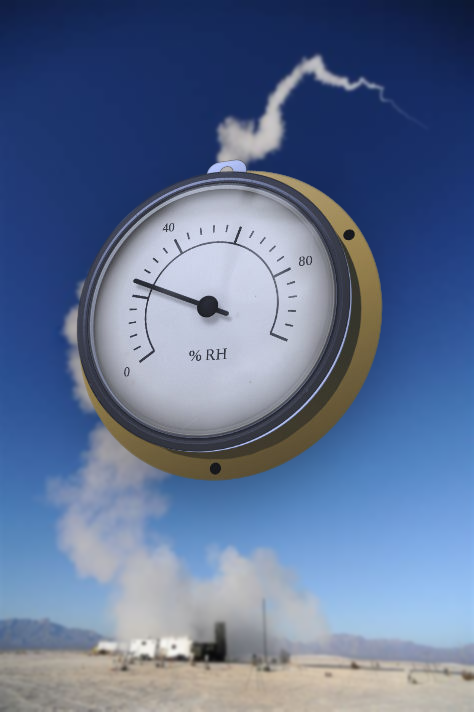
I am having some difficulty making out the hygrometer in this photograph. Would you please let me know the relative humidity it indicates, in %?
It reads 24 %
